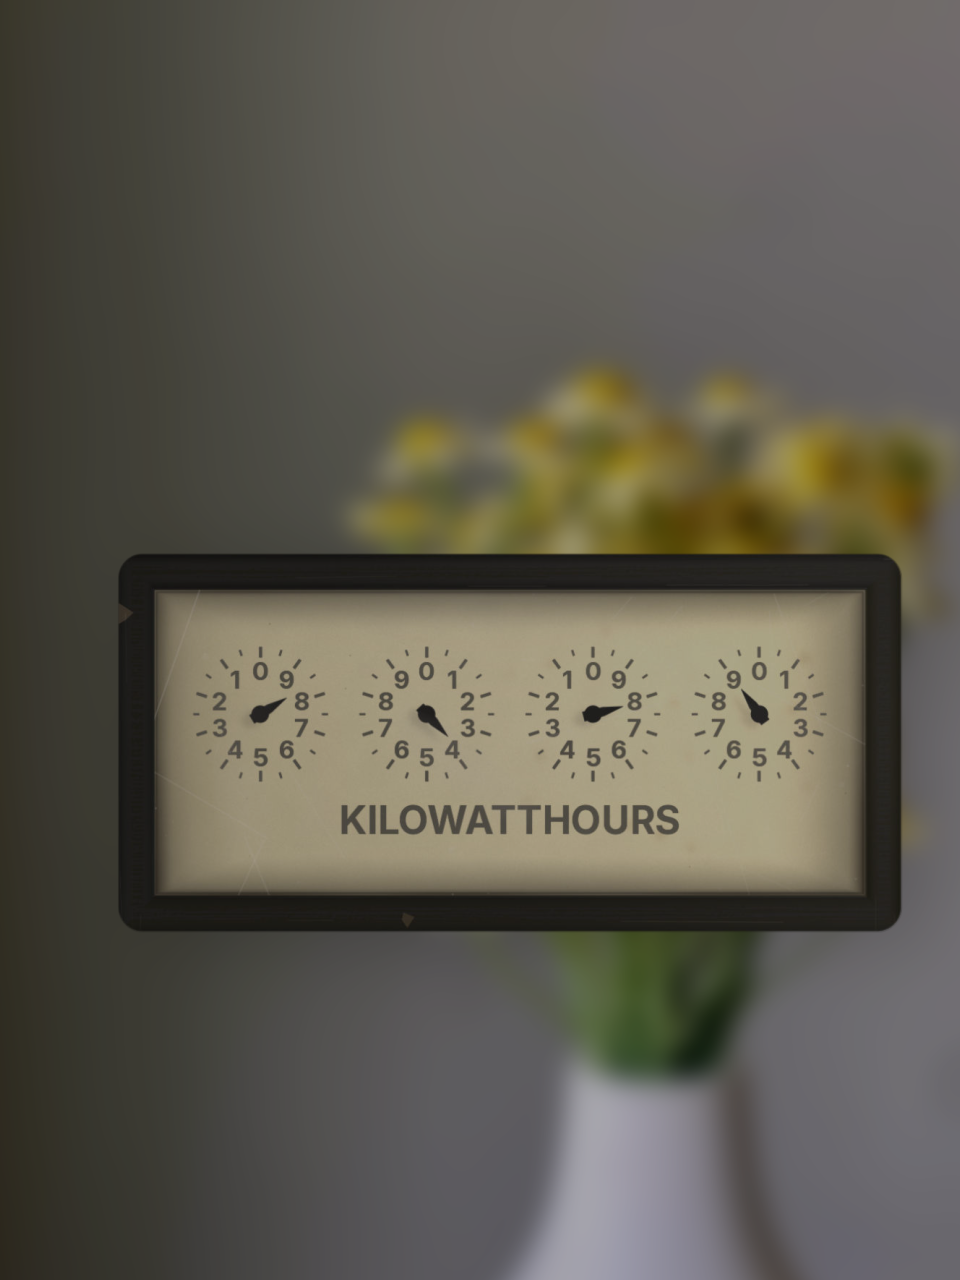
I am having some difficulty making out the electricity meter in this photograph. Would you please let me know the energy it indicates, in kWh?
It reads 8379 kWh
